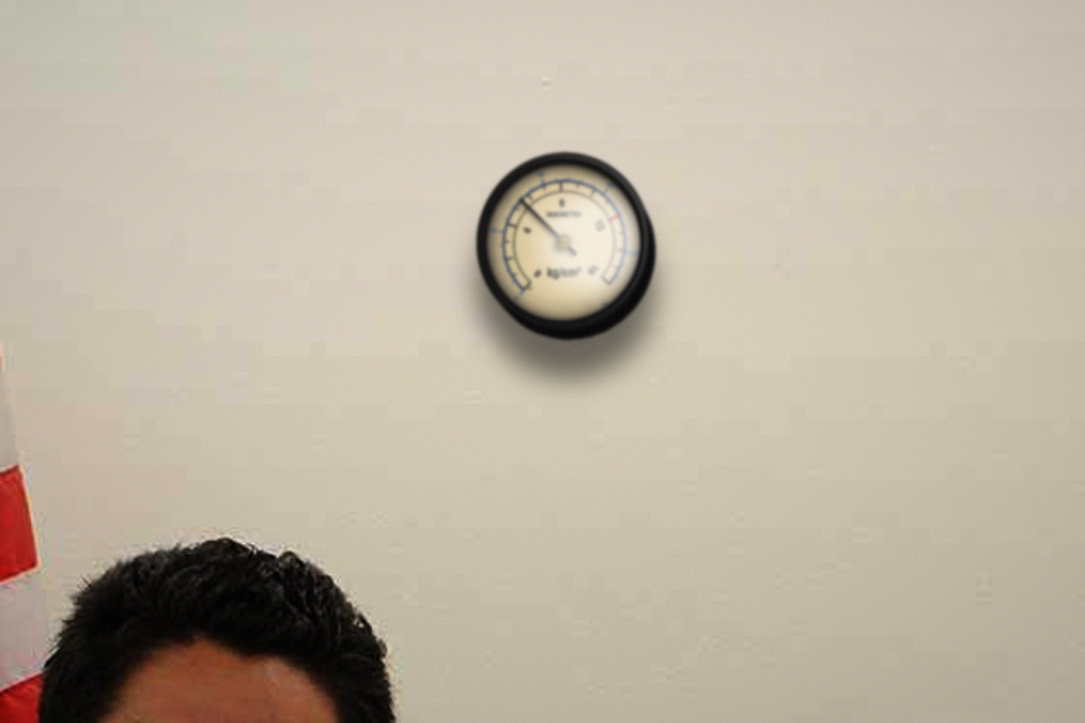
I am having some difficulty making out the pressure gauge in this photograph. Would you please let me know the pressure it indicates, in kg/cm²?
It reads 5.5 kg/cm²
